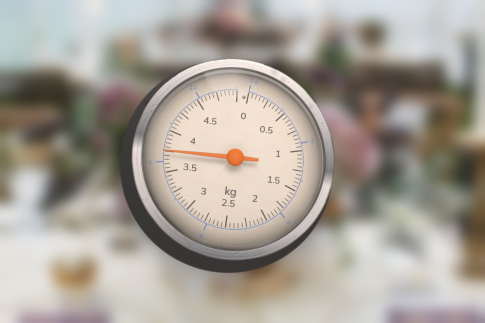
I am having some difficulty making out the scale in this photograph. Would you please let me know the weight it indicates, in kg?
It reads 3.75 kg
